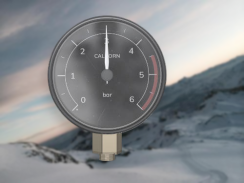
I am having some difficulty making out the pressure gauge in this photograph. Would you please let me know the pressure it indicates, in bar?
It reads 3 bar
